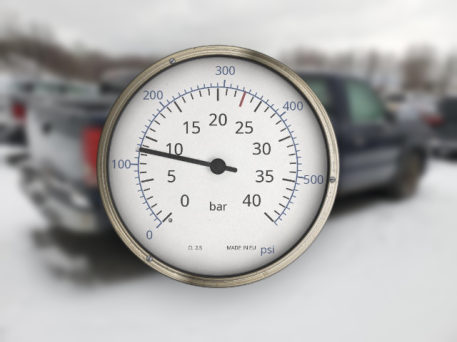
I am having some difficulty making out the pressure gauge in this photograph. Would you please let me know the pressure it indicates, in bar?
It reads 8.5 bar
